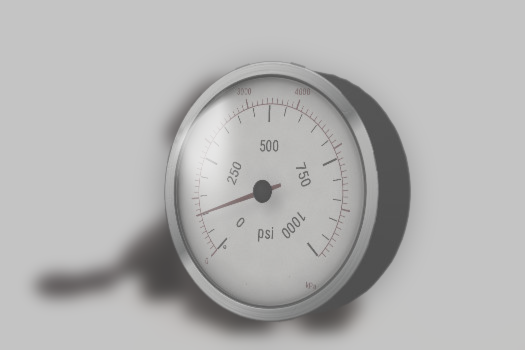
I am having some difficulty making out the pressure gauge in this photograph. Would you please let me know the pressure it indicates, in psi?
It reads 100 psi
